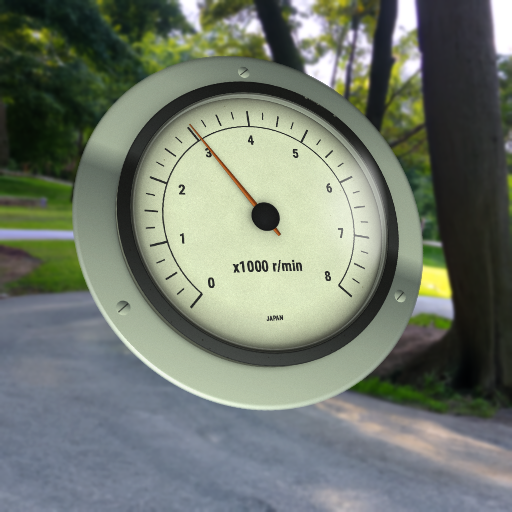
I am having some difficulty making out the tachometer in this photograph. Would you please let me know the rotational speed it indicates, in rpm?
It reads 3000 rpm
